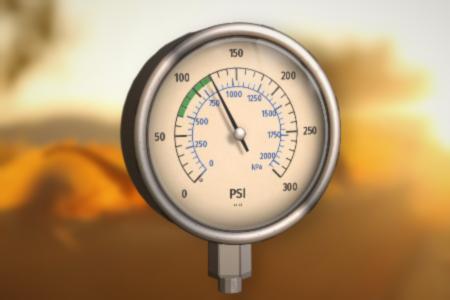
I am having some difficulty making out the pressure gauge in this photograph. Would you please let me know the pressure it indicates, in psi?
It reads 120 psi
